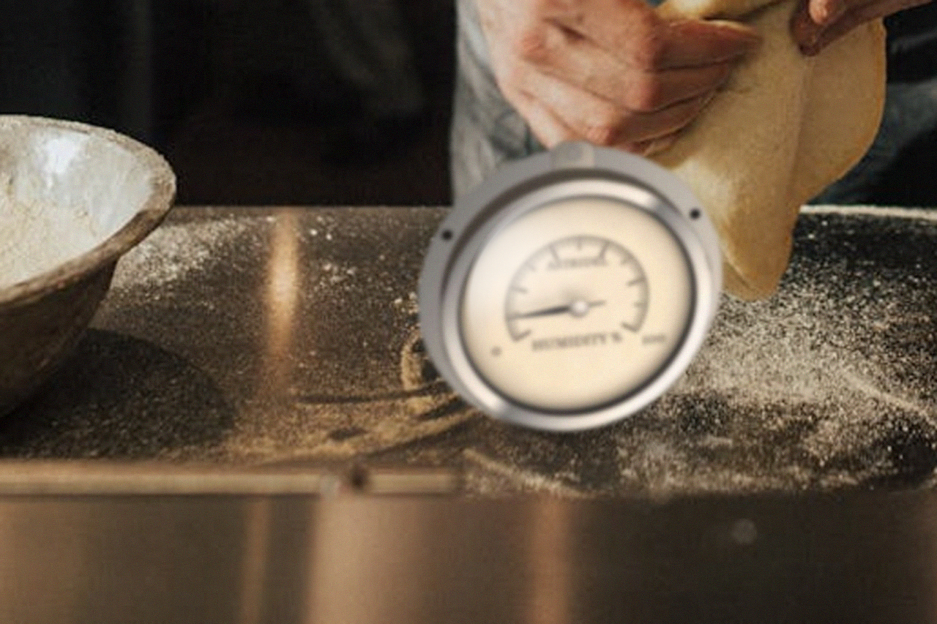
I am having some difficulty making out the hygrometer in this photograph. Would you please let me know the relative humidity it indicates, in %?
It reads 10 %
